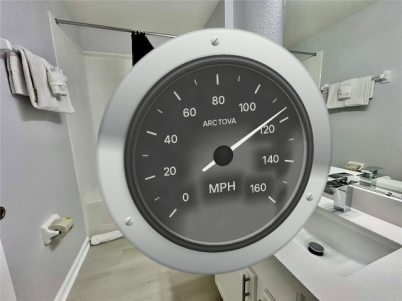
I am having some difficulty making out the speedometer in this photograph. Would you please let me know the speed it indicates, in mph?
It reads 115 mph
